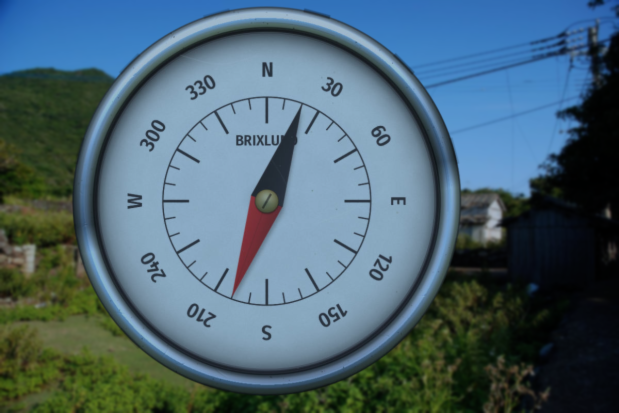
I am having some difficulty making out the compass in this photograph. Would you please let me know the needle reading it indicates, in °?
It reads 200 °
